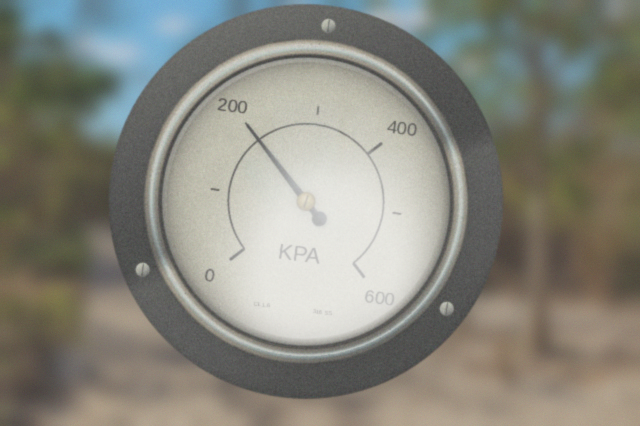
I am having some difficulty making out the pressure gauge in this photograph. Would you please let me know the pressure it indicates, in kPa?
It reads 200 kPa
